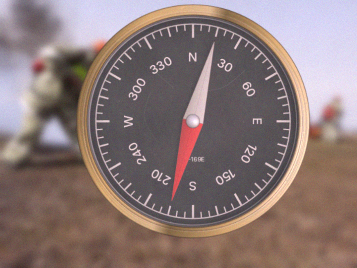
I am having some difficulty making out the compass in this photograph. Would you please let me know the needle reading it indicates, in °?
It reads 195 °
